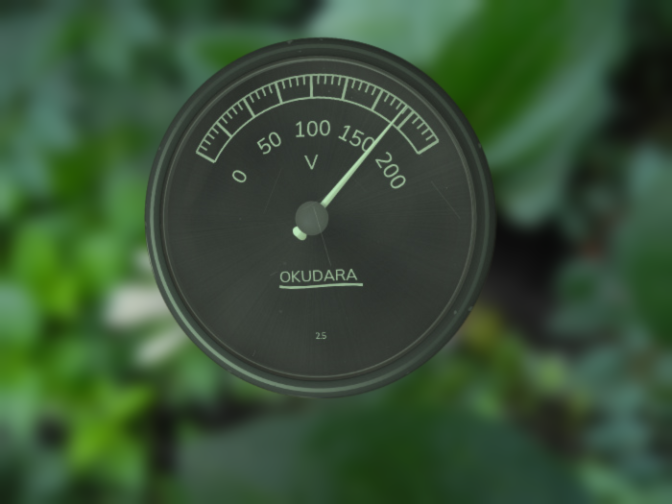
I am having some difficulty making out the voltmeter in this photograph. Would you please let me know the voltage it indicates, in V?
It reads 170 V
